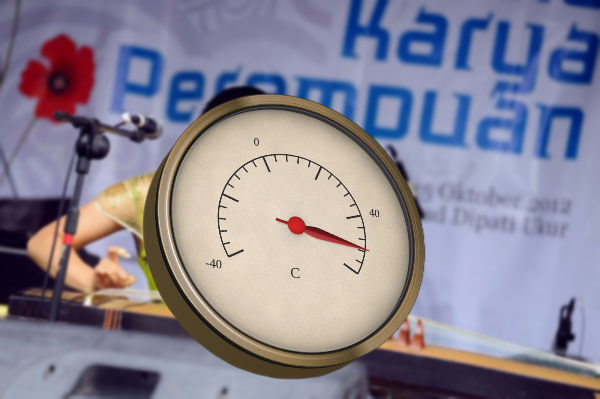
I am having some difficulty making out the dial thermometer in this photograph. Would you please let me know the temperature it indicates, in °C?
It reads 52 °C
